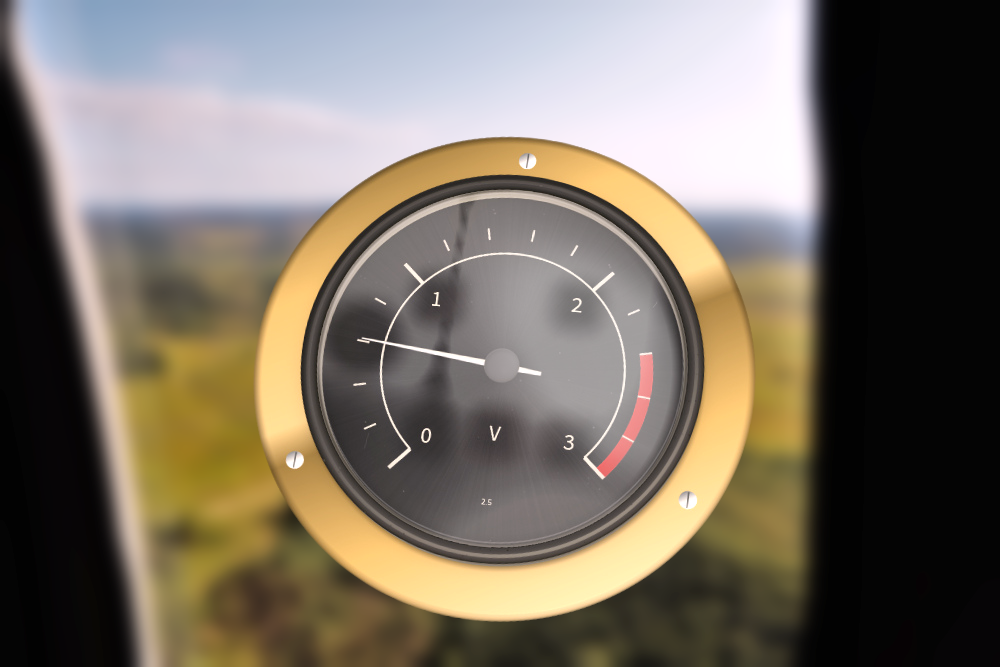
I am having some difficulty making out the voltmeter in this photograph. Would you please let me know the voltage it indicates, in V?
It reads 0.6 V
